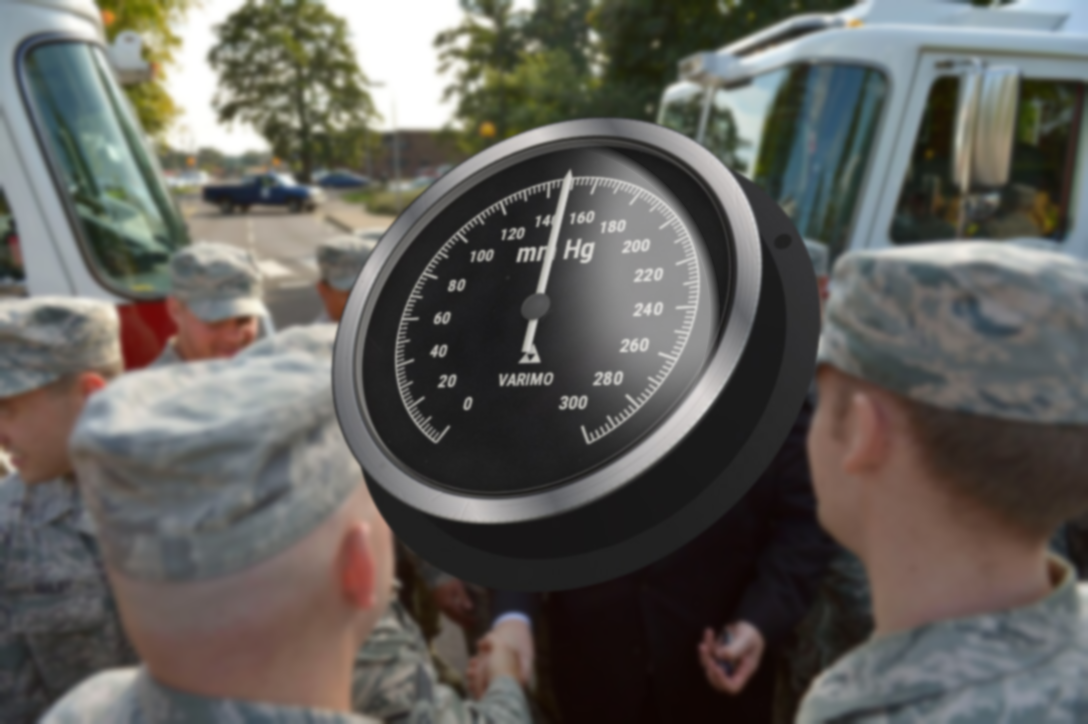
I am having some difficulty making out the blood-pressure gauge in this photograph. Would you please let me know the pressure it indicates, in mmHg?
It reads 150 mmHg
